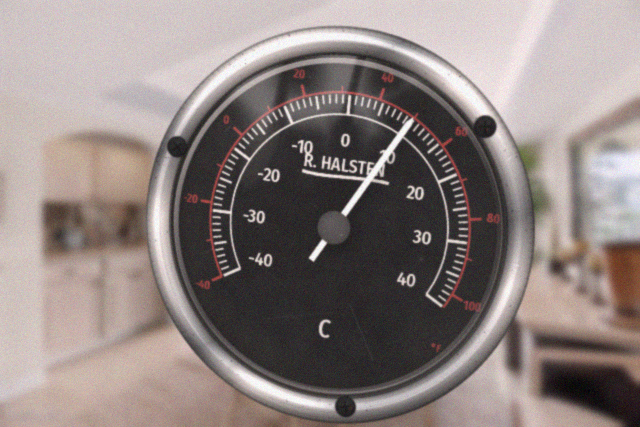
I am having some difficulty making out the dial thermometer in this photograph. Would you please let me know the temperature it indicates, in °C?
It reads 10 °C
